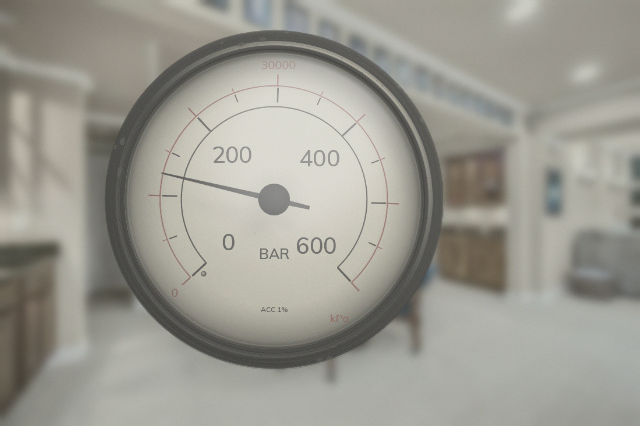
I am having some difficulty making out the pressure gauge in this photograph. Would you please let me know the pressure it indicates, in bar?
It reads 125 bar
